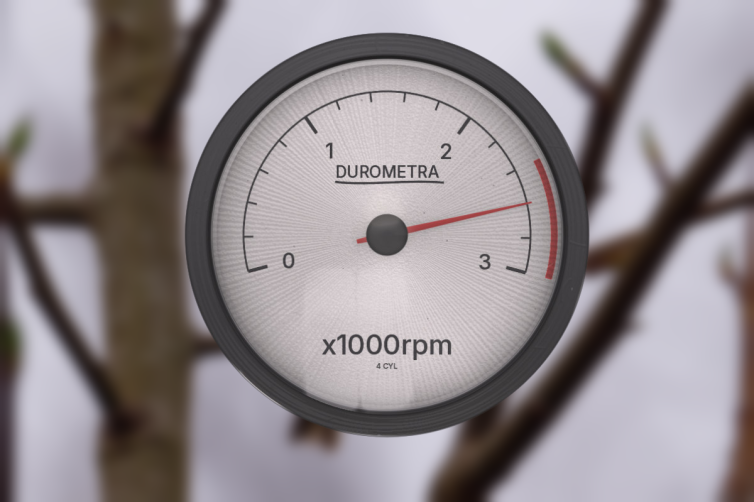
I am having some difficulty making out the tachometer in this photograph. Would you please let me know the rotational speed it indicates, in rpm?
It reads 2600 rpm
